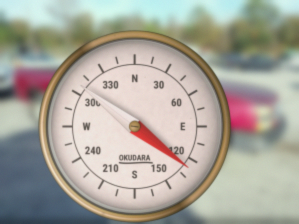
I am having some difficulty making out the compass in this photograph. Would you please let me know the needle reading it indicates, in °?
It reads 127.5 °
